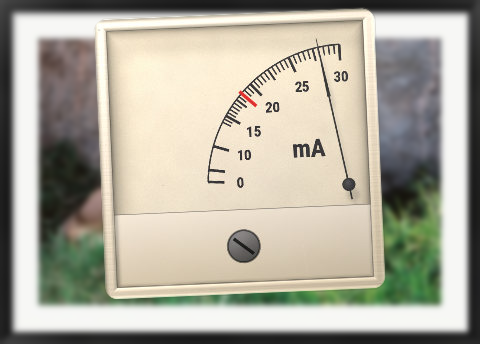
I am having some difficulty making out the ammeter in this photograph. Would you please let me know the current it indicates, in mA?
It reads 28 mA
